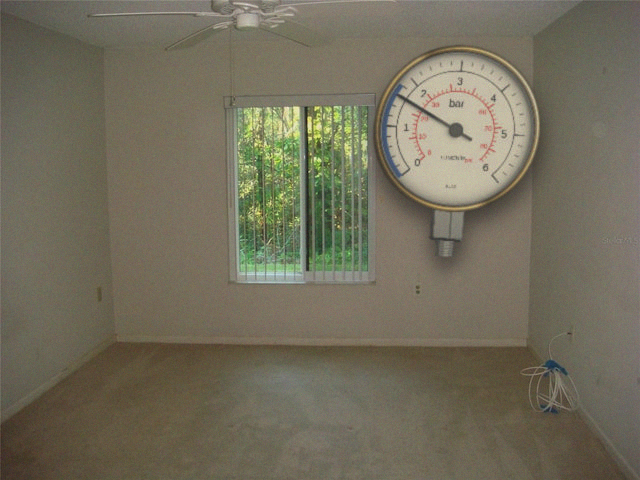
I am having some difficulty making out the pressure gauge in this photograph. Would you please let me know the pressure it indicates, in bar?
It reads 1.6 bar
